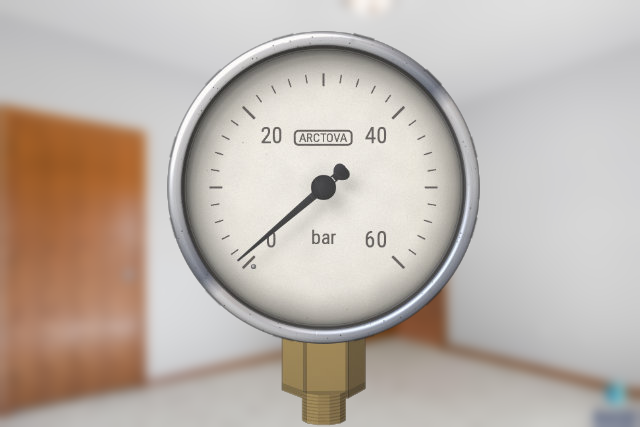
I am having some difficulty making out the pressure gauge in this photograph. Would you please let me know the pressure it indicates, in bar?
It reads 1 bar
